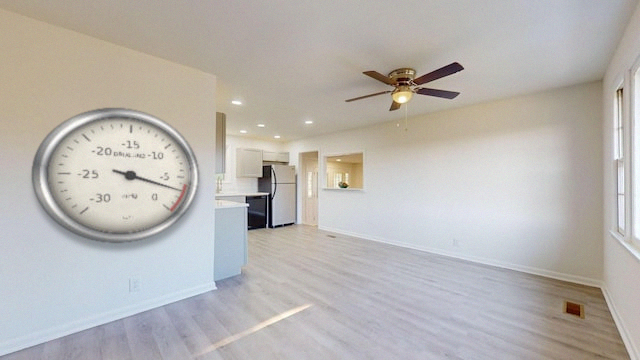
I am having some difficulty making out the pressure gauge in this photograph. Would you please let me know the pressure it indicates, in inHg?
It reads -3 inHg
